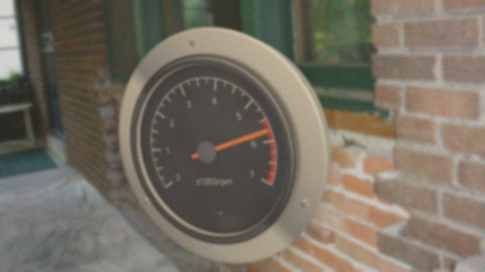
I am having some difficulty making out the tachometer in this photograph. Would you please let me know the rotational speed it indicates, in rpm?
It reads 5750 rpm
